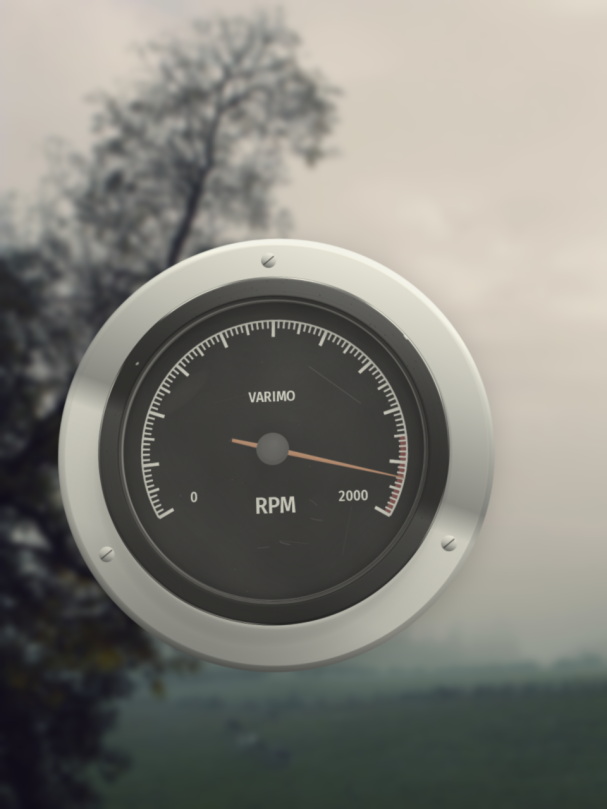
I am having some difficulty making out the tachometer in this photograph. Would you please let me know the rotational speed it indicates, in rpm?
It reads 1860 rpm
